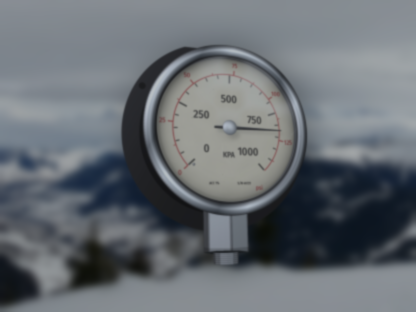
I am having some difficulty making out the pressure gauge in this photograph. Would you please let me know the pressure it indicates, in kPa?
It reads 825 kPa
